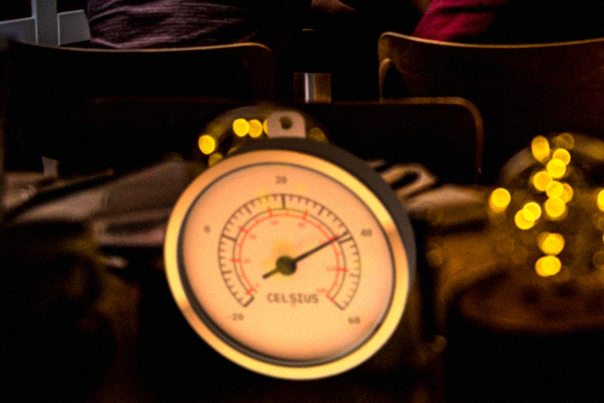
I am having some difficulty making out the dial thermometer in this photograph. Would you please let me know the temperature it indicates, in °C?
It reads 38 °C
